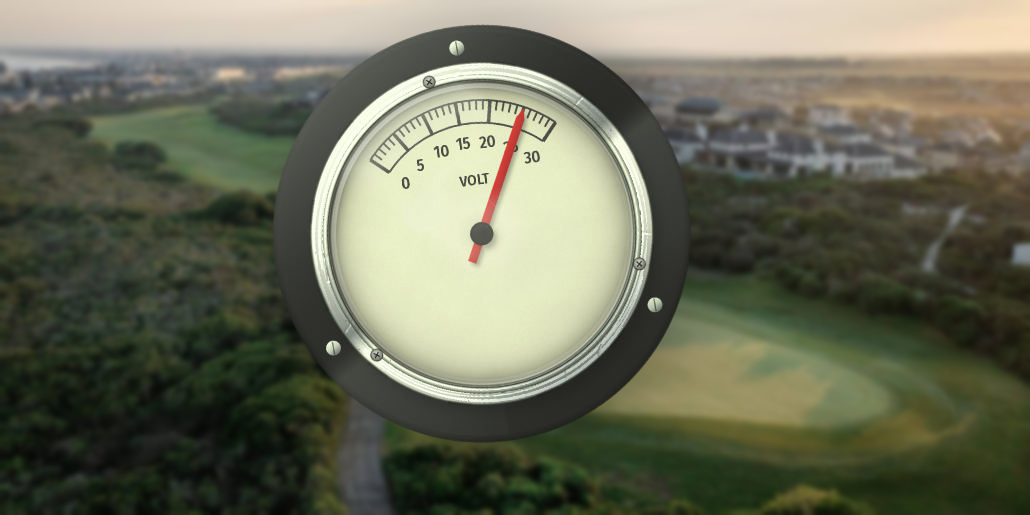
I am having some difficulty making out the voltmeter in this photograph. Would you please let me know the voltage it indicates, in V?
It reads 25 V
